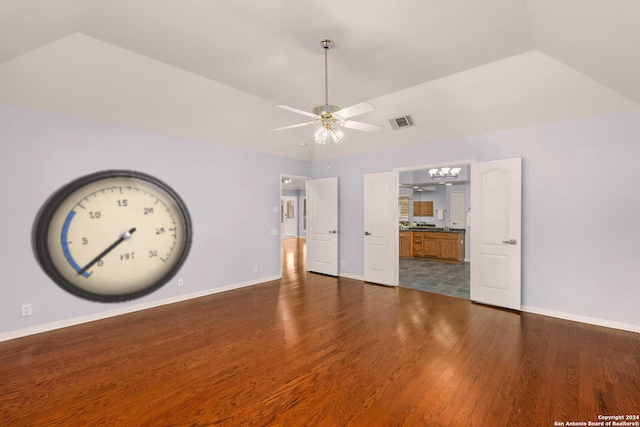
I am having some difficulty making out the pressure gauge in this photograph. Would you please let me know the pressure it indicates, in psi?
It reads 1 psi
